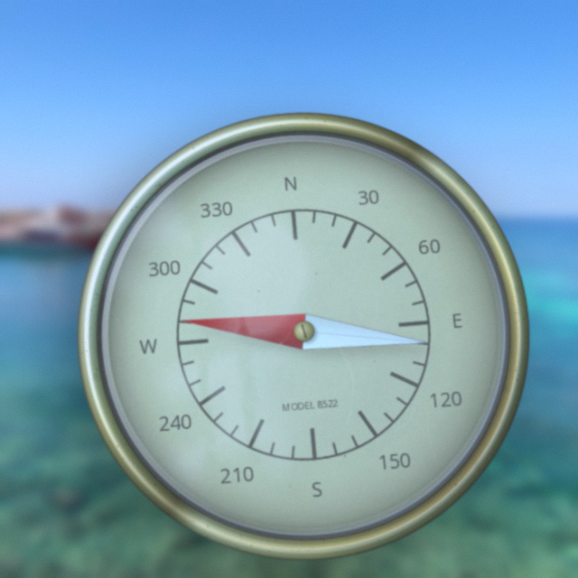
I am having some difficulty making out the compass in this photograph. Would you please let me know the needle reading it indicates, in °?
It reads 280 °
